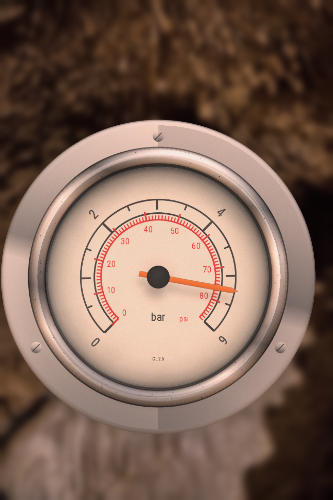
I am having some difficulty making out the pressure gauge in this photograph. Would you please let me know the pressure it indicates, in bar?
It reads 5.25 bar
